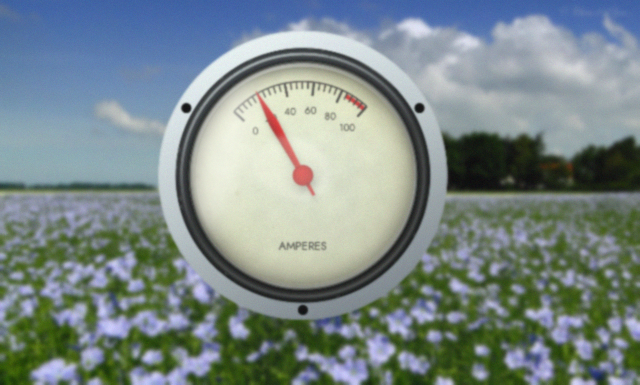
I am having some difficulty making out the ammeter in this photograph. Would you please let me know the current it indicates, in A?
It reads 20 A
